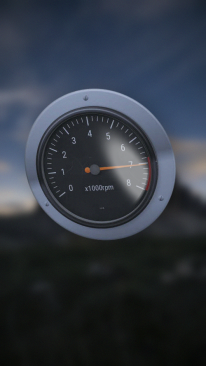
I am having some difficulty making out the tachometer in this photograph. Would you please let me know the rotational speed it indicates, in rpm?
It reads 7000 rpm
